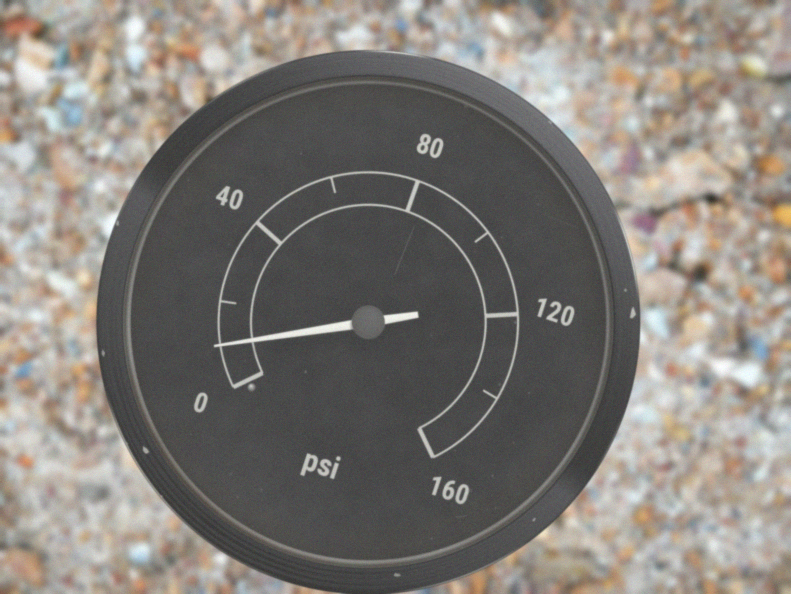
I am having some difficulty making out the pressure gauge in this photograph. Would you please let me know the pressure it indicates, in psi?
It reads 10 psi
